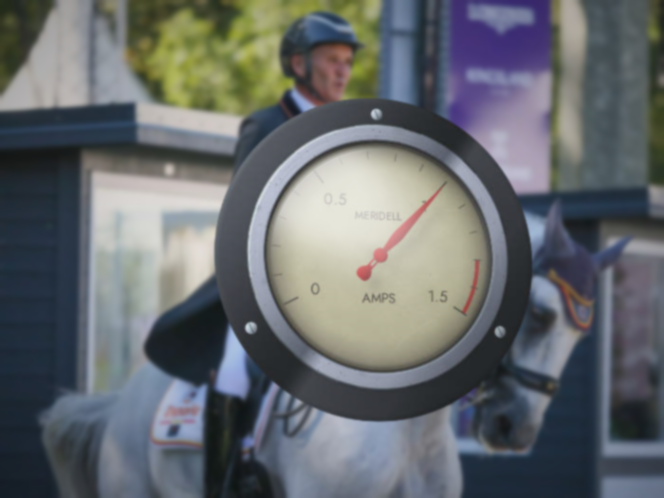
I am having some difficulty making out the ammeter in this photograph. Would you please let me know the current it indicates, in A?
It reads 1 A
